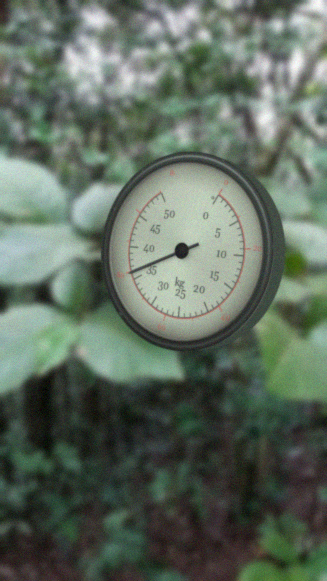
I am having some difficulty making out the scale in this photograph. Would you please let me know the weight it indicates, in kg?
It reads 36 kg
